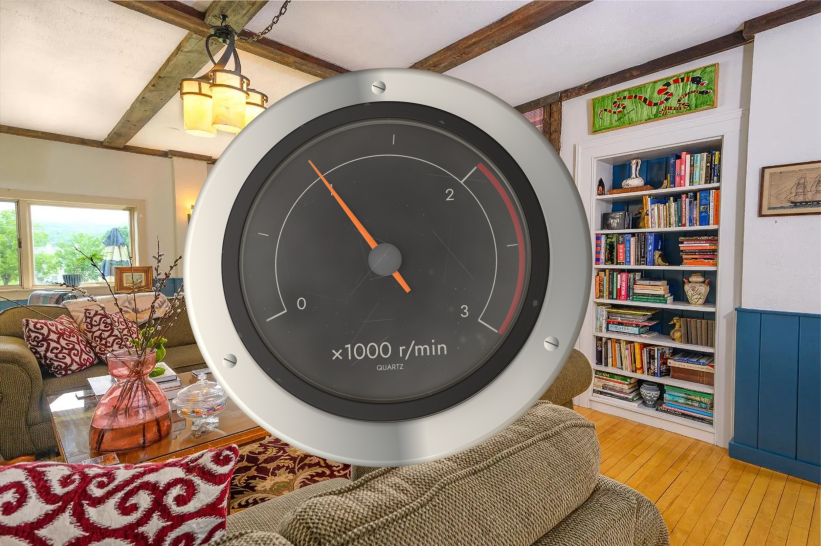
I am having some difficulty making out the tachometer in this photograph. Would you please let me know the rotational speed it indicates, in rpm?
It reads 1000 rpm
